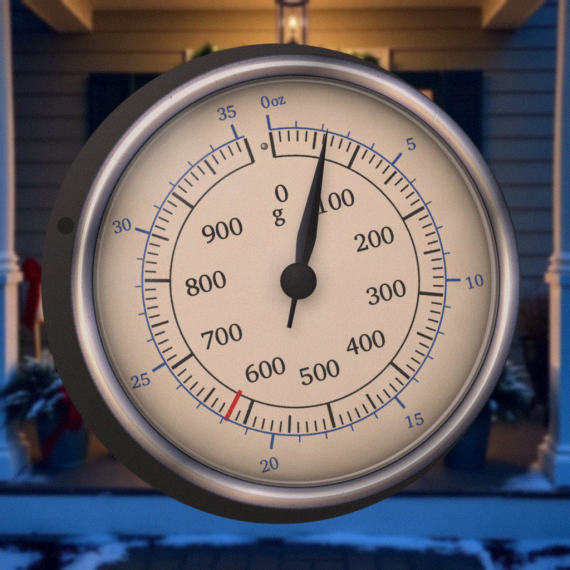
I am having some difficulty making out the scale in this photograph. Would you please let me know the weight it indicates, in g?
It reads 60 g
